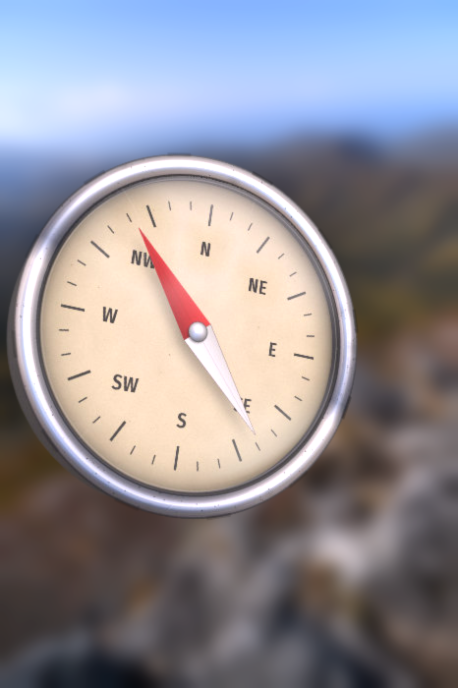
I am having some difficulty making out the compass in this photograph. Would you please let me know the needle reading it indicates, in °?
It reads 320 °
